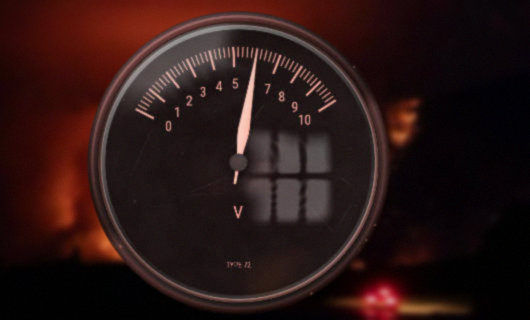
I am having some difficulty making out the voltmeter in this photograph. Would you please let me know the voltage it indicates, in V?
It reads 6 V
